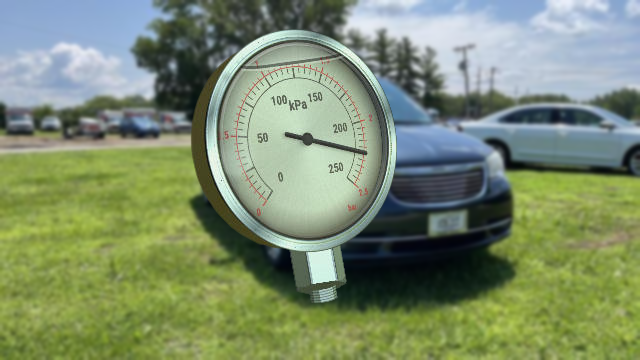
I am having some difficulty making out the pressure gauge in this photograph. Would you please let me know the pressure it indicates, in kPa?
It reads 225 kPa
